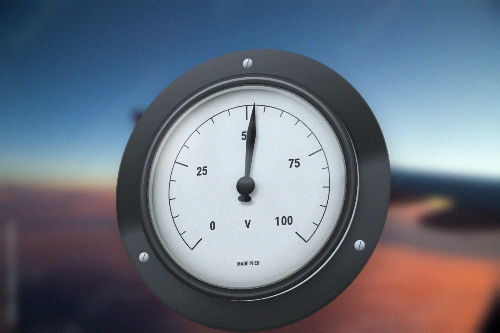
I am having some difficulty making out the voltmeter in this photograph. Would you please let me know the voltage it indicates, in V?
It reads 52.5 V
